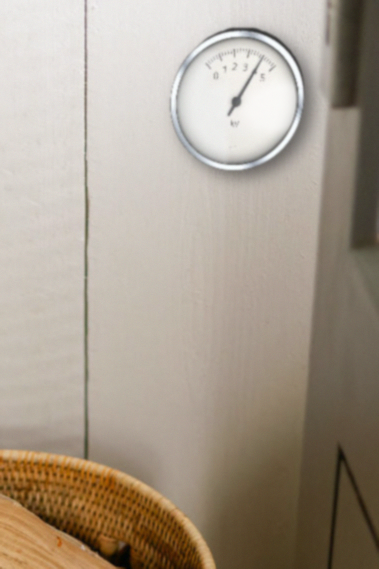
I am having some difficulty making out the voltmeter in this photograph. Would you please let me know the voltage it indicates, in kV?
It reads 4 kV
